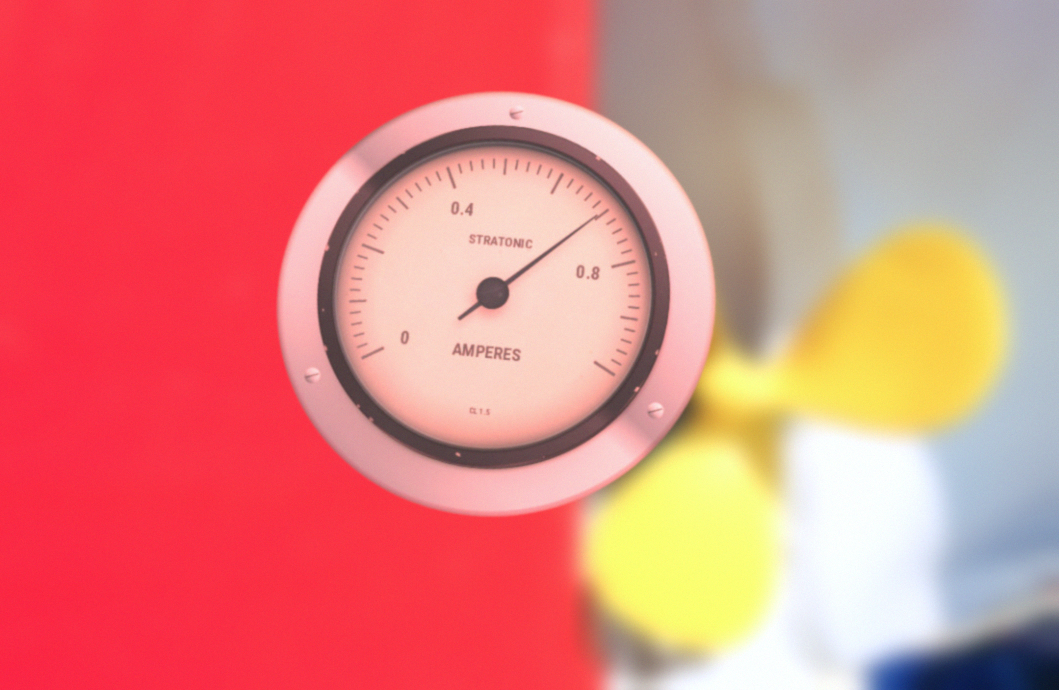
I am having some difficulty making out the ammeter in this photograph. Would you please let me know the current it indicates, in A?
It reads 0.7 A
